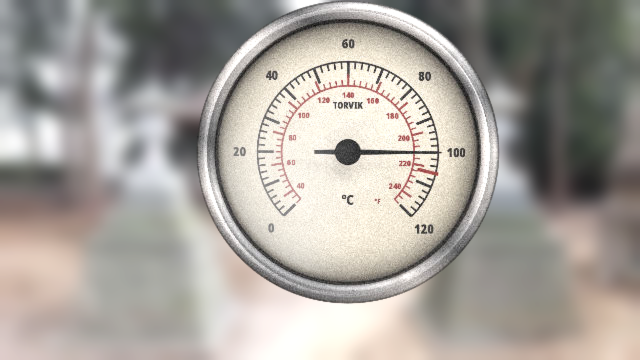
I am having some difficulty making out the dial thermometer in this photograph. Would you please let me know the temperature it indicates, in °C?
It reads 100 °C
